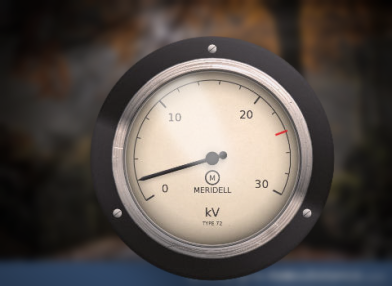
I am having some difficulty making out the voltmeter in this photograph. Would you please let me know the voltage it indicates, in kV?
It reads 2 kV
